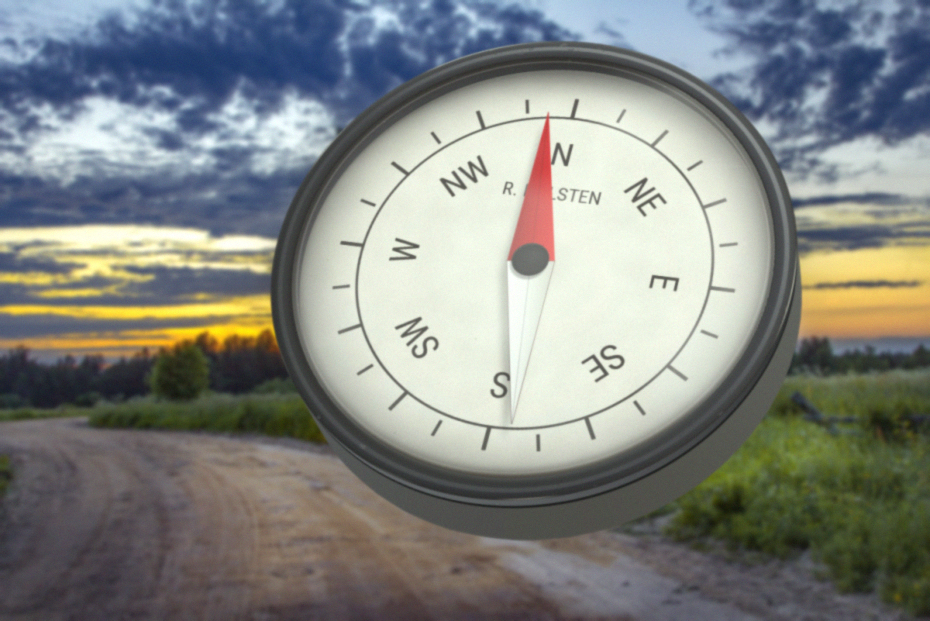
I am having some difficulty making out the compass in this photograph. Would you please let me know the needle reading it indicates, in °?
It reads 352.5 °
